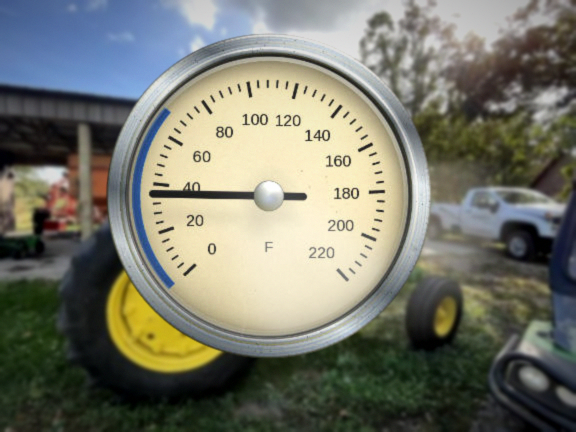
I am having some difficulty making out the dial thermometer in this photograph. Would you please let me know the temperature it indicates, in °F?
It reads 36 °F
